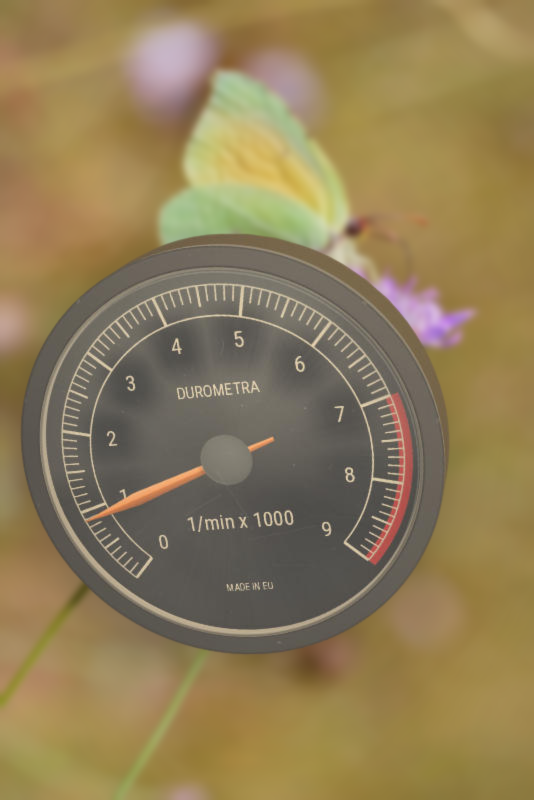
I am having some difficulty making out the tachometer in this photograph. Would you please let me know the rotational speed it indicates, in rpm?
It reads 900 rpm
